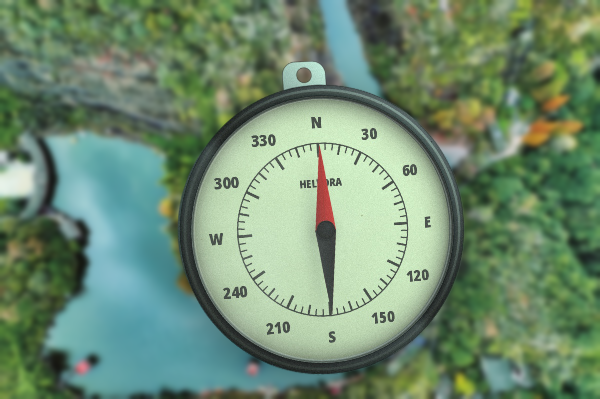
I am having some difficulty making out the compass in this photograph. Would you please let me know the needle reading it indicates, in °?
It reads 0 °
